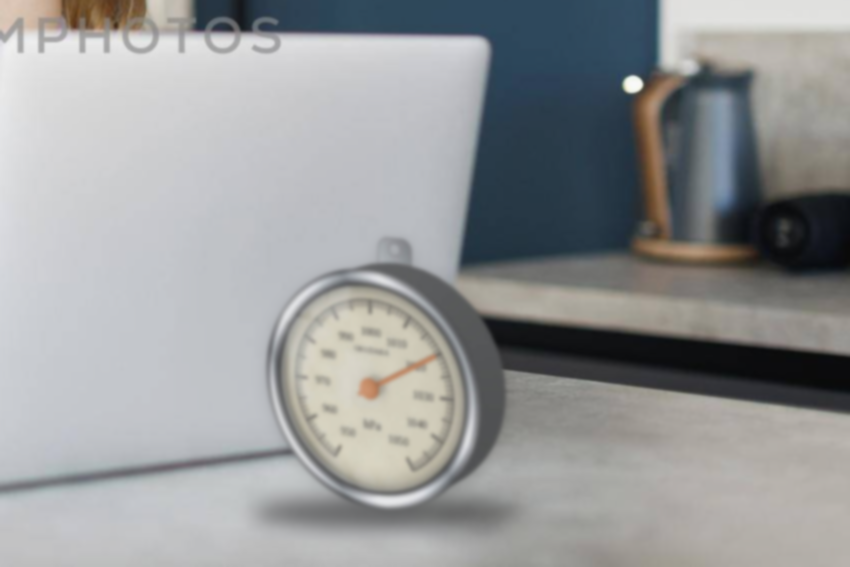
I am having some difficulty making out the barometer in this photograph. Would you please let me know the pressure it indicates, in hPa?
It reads 1020 hPa
